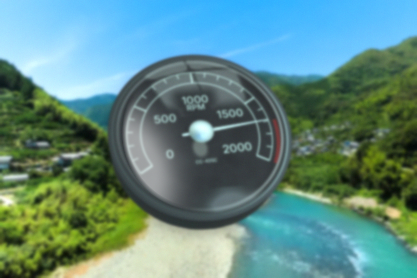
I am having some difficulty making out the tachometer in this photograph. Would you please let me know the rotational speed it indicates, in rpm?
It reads 1700 rpm
